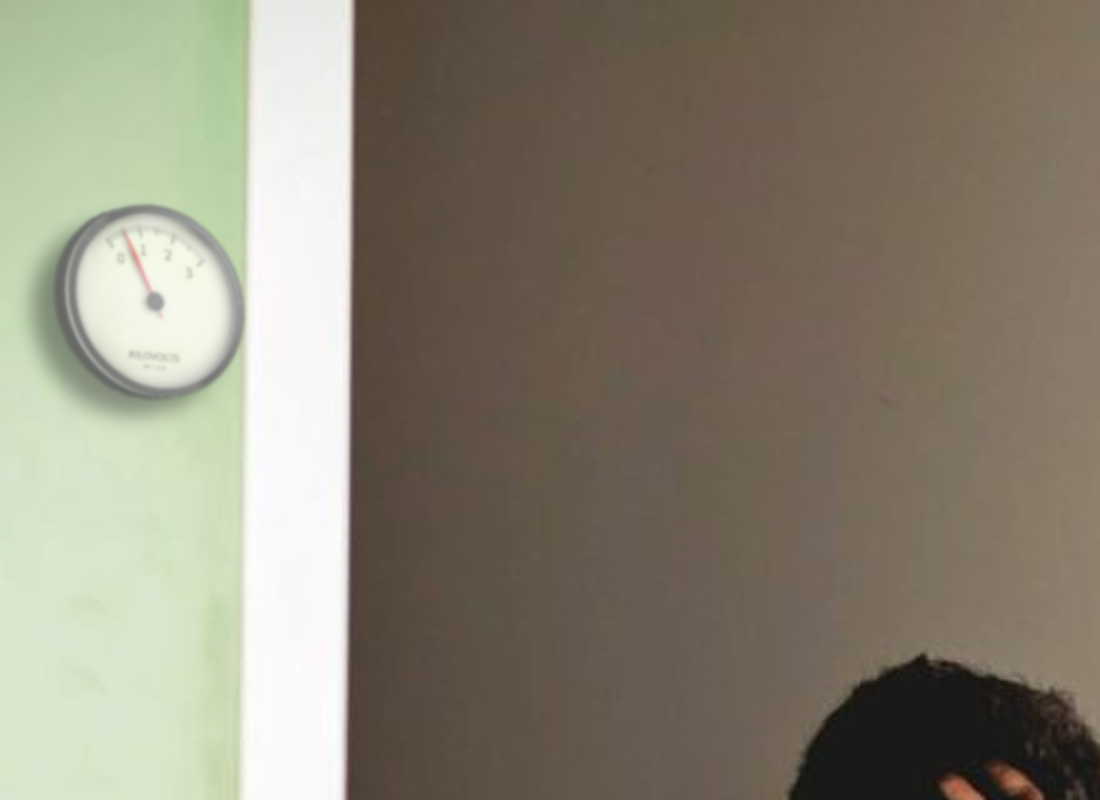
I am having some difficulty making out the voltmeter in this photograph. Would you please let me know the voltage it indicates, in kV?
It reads 0.5 kV
